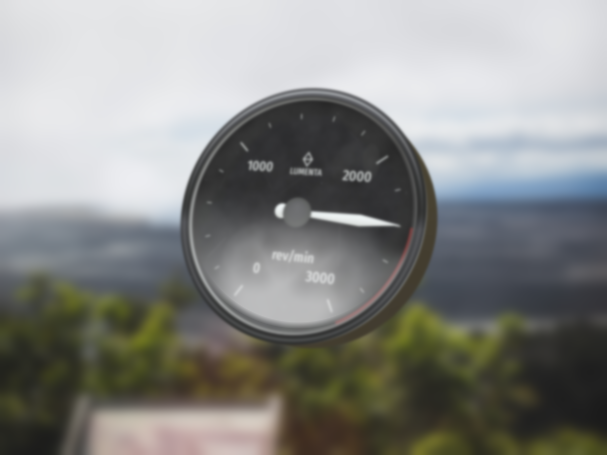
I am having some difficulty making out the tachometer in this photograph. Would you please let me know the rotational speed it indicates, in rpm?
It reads 2400 rpm
